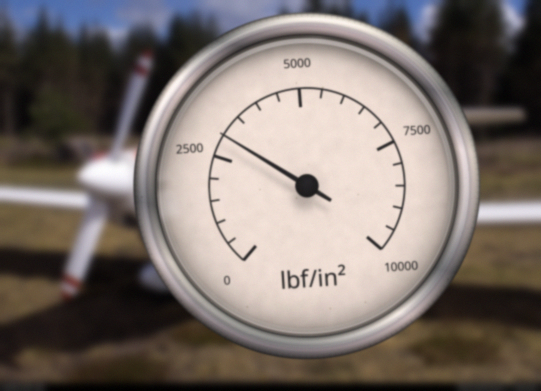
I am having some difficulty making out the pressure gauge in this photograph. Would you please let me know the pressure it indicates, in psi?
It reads 3000 psi
